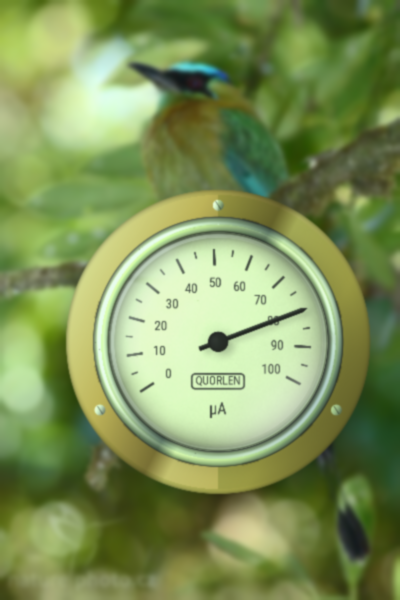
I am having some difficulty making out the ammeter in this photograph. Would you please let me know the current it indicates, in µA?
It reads 80 µA
